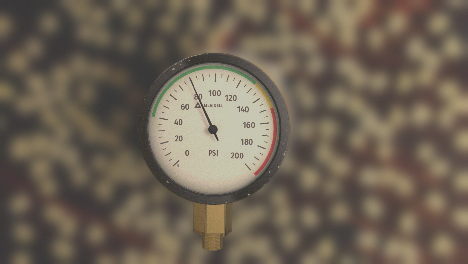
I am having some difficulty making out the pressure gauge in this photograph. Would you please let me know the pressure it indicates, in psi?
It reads 80 psi
